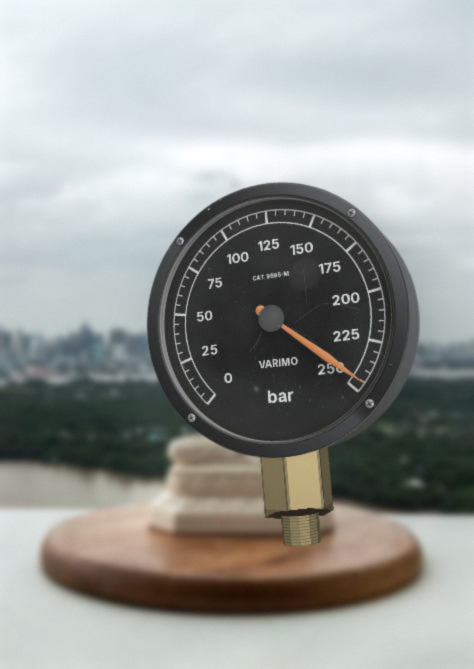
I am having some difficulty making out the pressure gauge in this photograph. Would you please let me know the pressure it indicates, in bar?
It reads 245 bar
